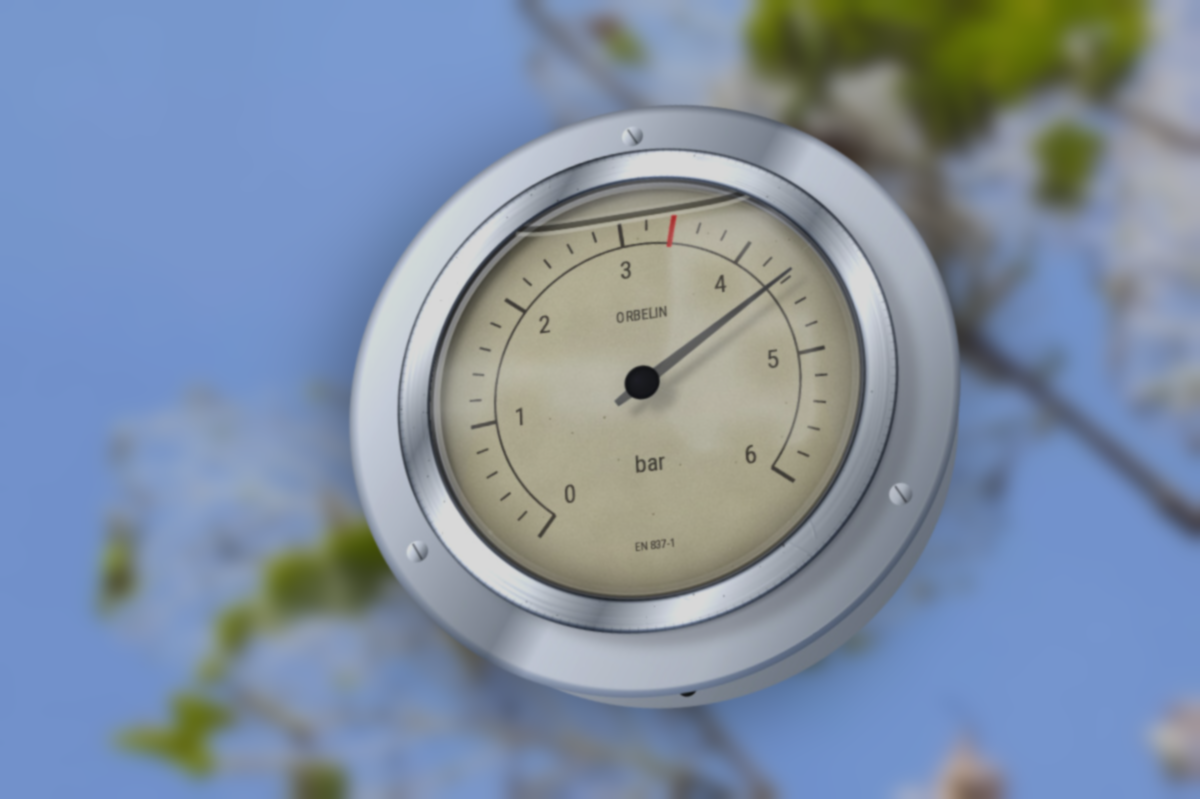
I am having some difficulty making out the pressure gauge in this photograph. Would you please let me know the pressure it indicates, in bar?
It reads 4.4 bar
